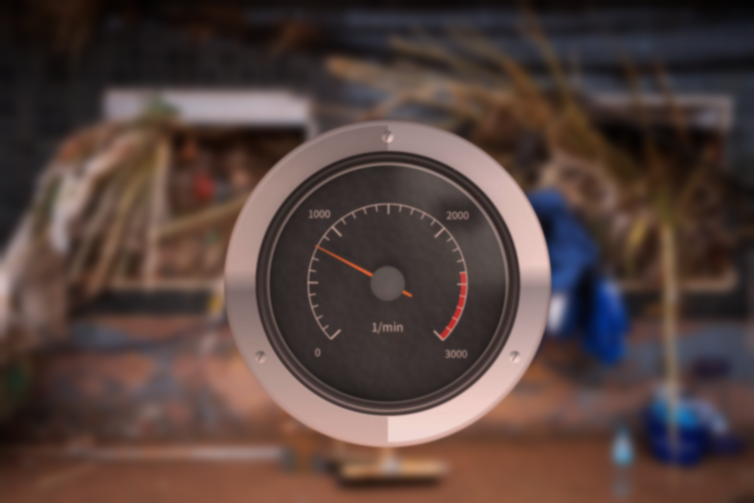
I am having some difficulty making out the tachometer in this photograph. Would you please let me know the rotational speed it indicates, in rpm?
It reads 800 rpm
